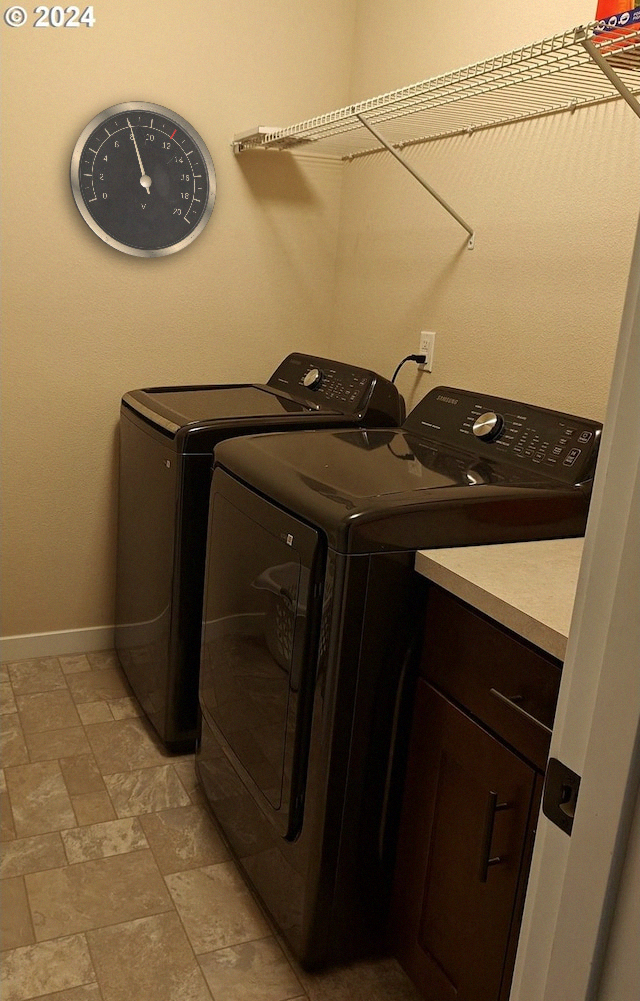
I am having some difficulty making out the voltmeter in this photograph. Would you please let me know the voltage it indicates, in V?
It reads 8 V
